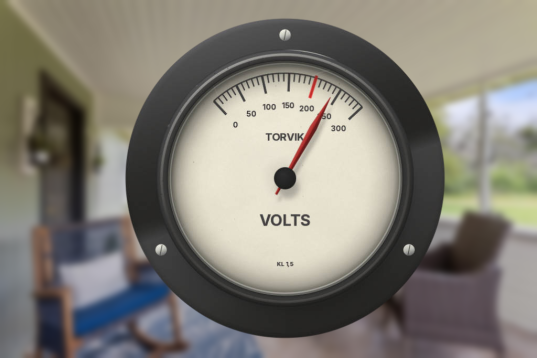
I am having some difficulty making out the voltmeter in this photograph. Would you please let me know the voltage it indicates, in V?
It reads 240 V
